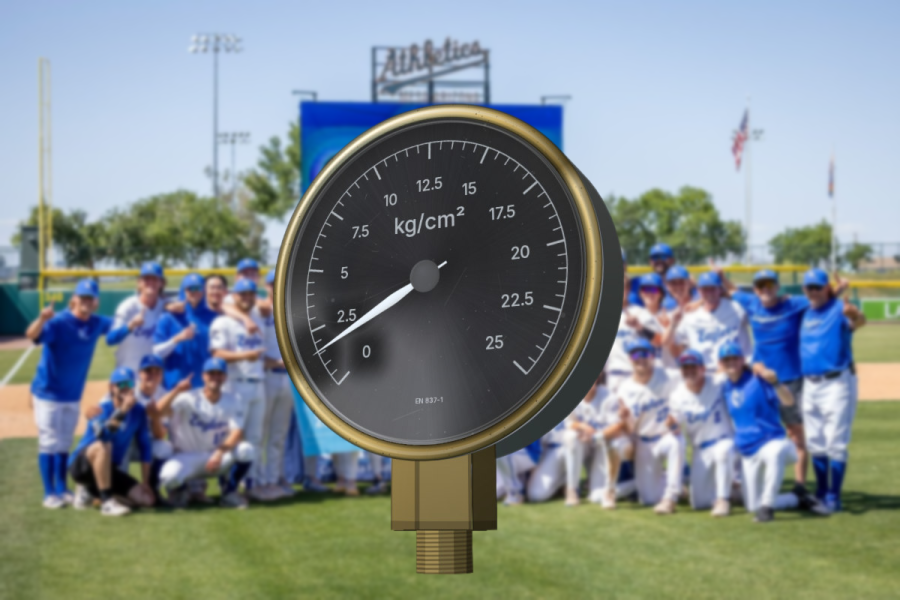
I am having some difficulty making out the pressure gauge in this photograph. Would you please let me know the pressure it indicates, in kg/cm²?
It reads 1.5 kg/cm²
